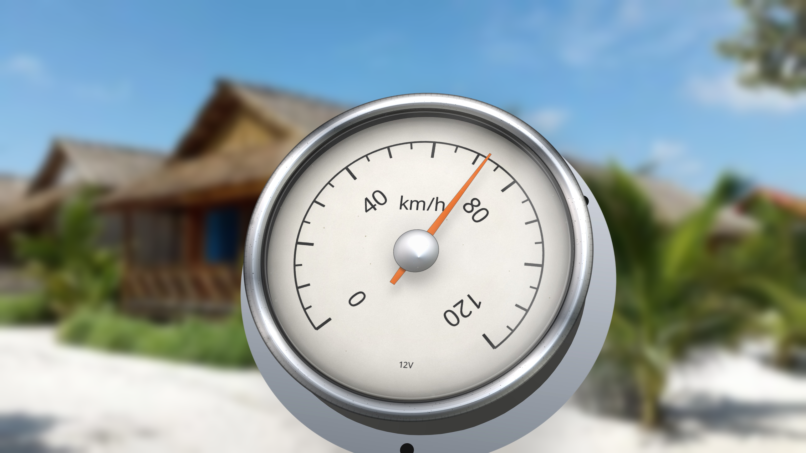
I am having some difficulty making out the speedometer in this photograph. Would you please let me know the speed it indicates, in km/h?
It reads 72.5 km/h
